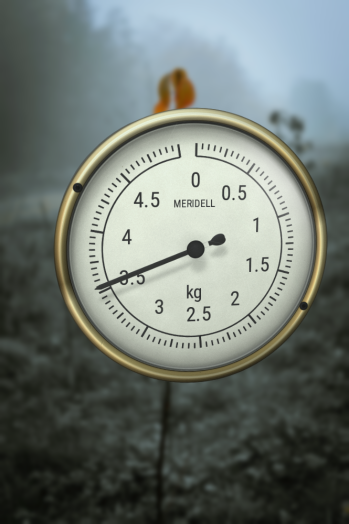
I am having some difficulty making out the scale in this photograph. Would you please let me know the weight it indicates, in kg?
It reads 3.55 kg
